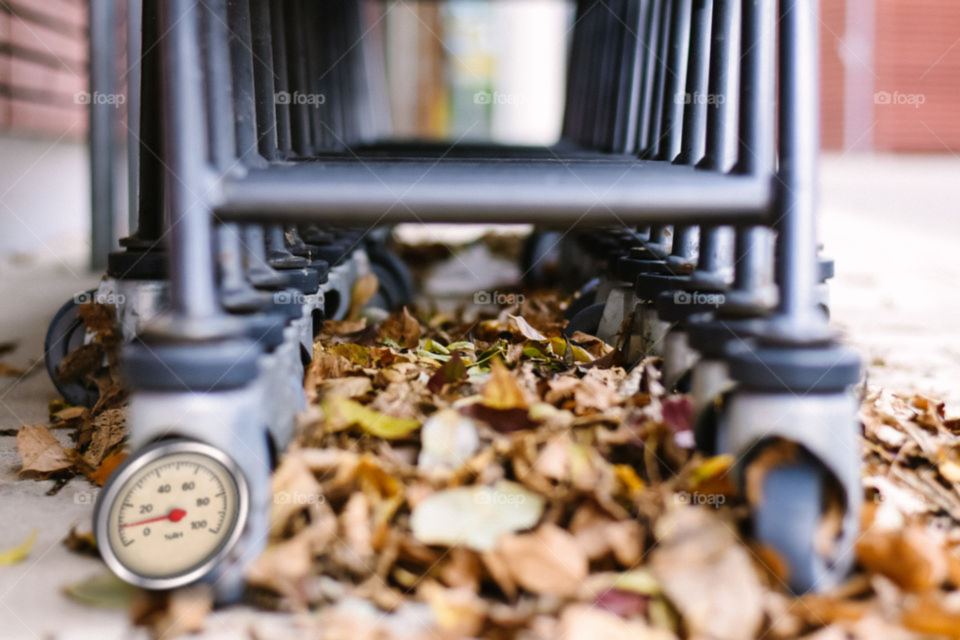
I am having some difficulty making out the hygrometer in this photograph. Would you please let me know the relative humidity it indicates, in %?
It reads 10 %
